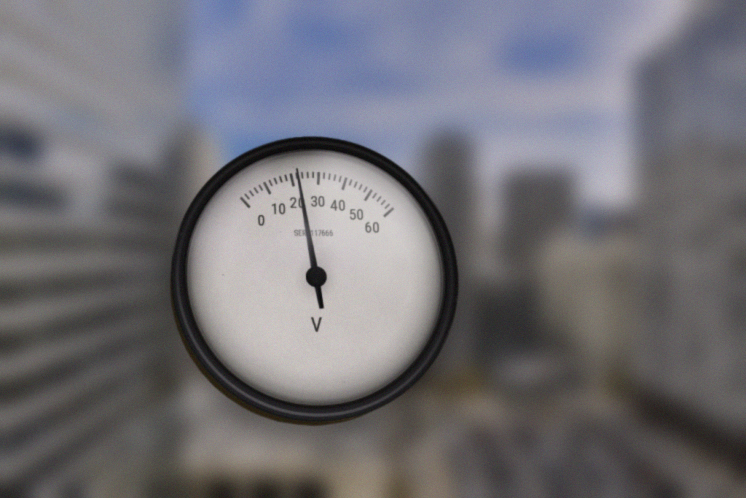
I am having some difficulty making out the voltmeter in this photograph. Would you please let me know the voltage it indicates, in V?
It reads 22 V
